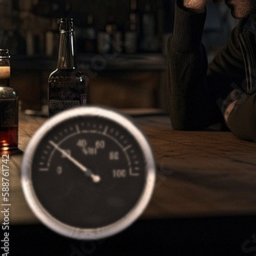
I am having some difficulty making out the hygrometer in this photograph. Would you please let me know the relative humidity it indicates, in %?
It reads 20 %
